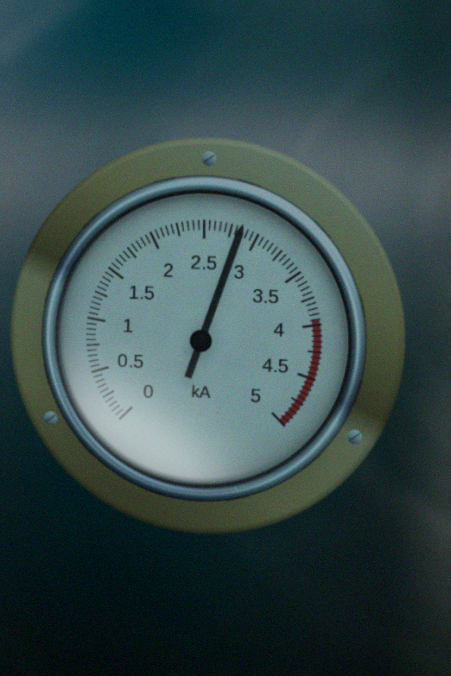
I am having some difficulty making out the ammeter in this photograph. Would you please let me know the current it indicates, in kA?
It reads 2.85 kA
